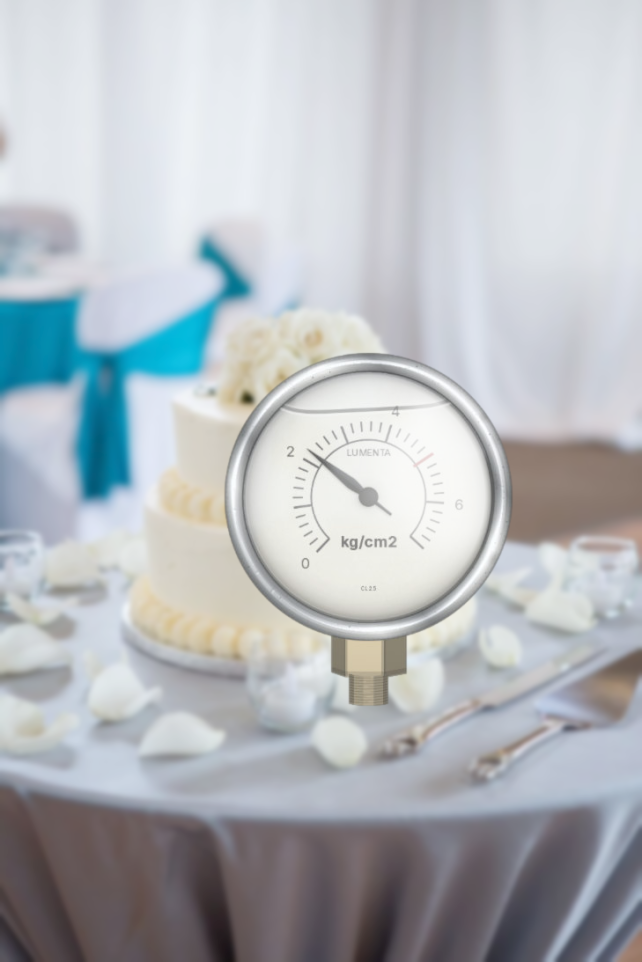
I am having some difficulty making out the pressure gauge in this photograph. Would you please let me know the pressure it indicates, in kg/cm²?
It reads 2.2 kg/cm²
